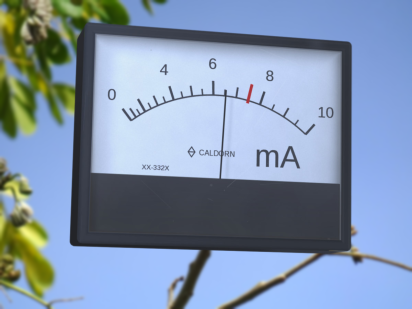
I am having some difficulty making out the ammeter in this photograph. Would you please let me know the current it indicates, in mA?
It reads 6.5 mA
